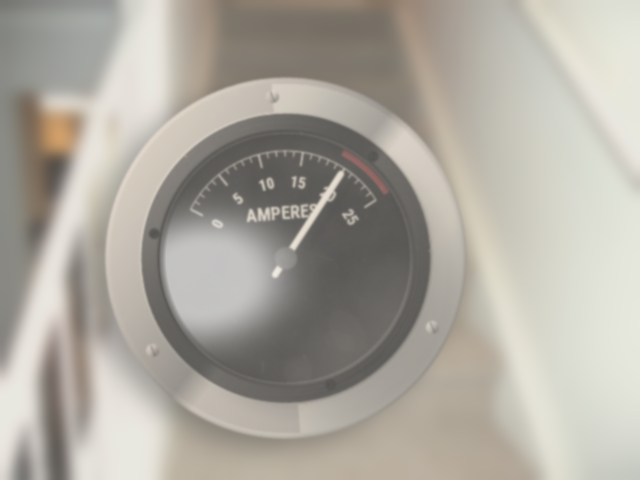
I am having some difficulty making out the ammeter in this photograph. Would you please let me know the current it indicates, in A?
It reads 20 A
